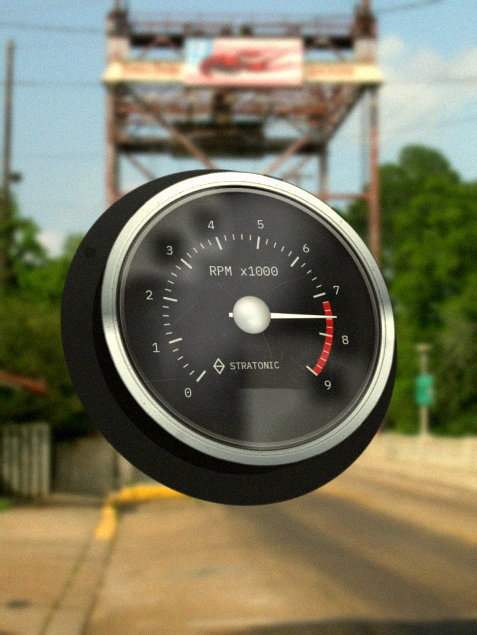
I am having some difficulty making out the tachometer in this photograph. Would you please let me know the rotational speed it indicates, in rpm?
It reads 7600 rpm
